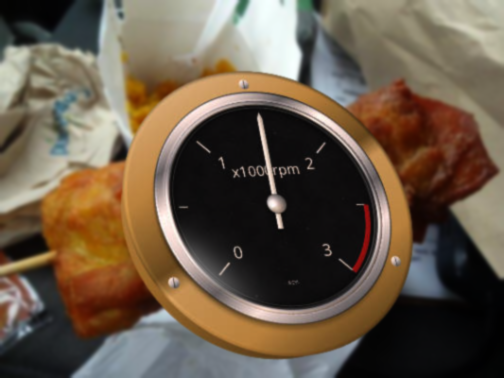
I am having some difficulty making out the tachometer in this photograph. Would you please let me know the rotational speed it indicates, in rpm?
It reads 1500 rpm
